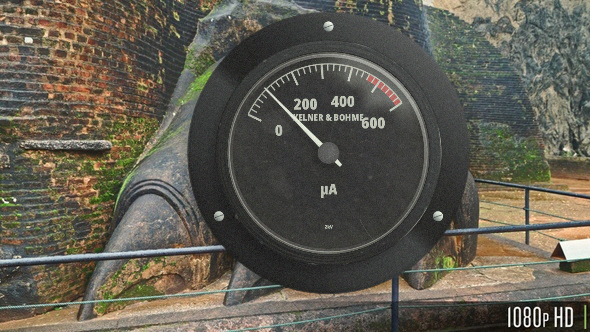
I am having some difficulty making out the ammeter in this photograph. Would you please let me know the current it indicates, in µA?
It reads 100 µA
